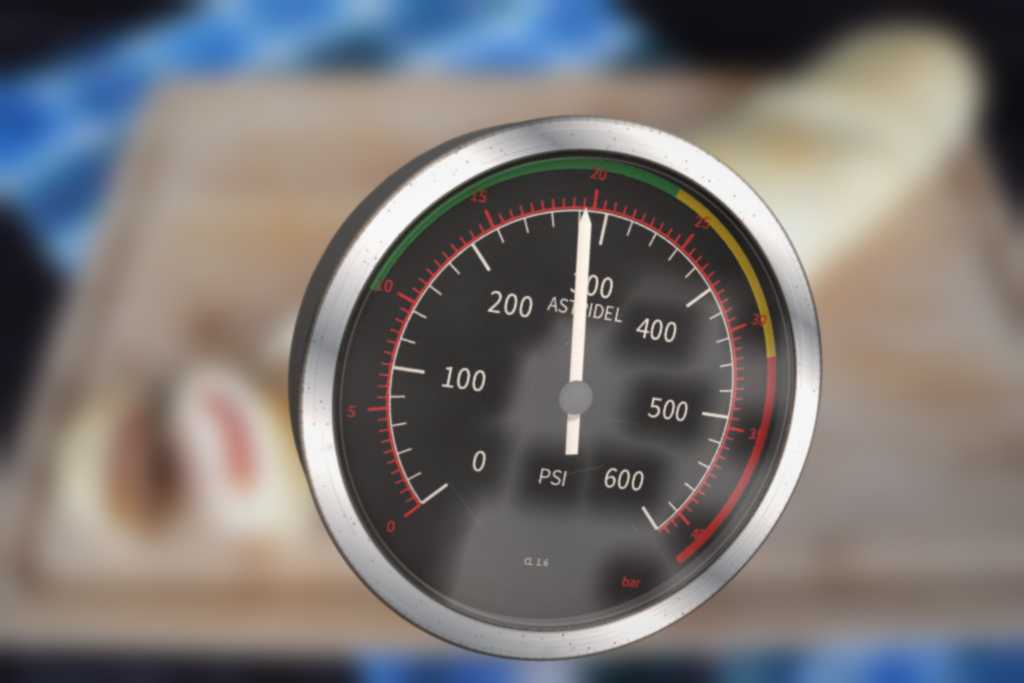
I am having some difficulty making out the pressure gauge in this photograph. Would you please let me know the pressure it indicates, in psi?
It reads 280 psi
